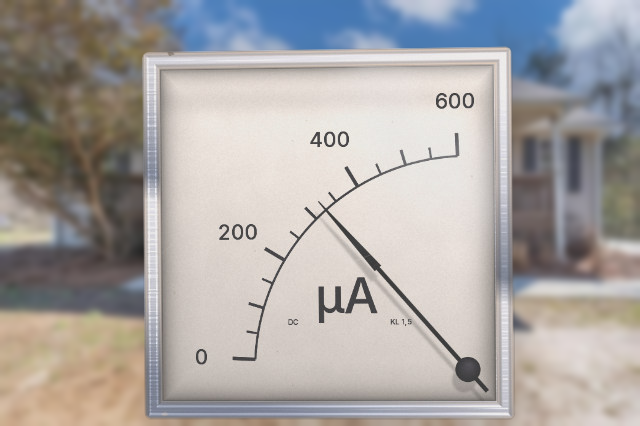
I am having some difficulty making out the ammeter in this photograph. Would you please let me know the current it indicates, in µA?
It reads 325 µA
